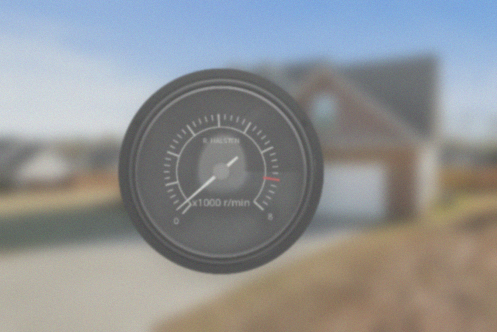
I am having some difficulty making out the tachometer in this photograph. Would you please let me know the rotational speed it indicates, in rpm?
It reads 200 rpm
